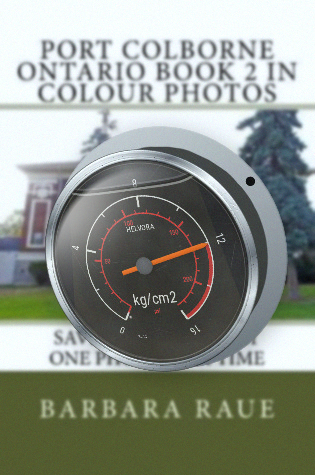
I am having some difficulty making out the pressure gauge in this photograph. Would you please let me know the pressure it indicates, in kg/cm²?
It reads 12 kg/cm²
